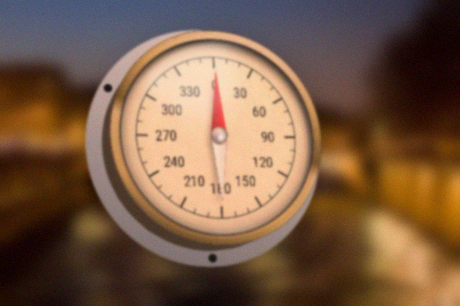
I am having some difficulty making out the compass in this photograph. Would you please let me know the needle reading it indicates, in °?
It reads 0 °
